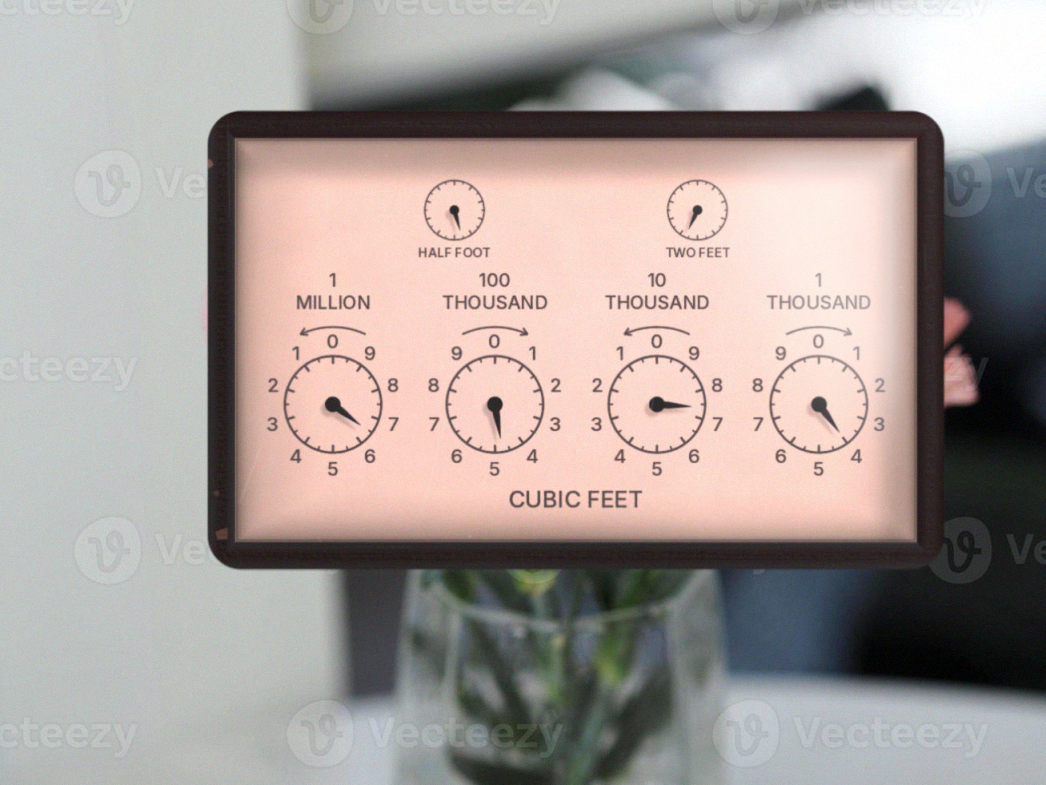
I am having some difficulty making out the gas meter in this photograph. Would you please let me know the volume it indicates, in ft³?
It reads 647400 ft³
